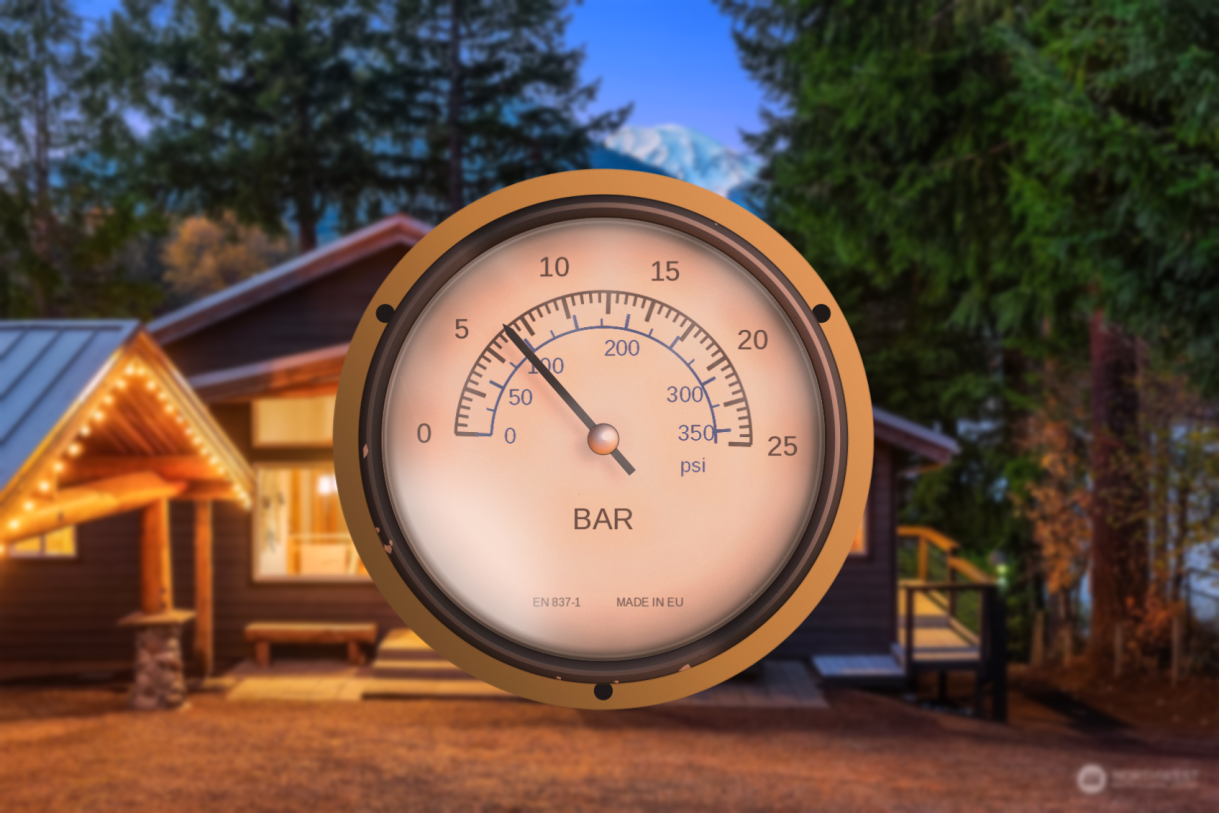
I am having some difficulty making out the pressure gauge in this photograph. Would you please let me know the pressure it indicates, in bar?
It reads 6.5 bar
